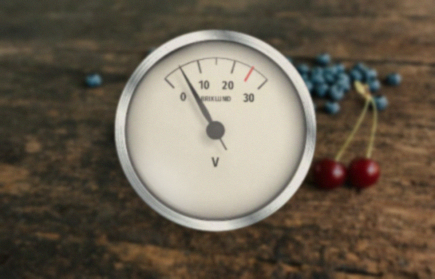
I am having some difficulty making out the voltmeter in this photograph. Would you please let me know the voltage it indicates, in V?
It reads 5 V
